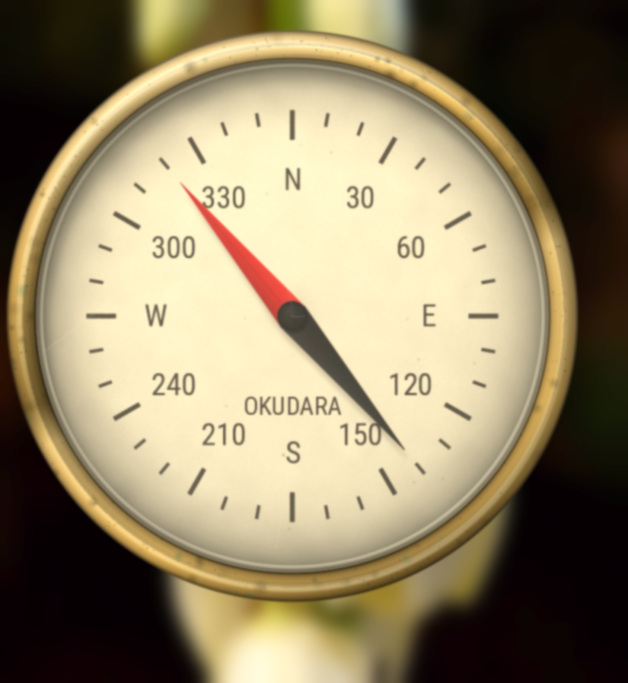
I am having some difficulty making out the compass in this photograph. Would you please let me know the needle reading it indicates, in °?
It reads 320 °
